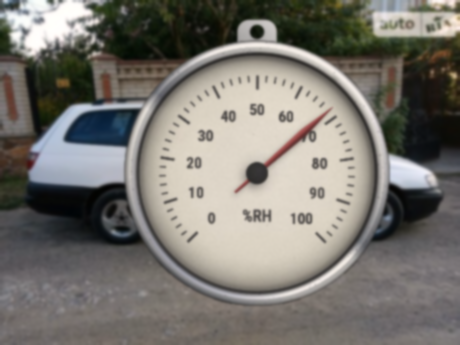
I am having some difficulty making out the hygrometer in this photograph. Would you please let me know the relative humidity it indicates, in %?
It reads 68 %
